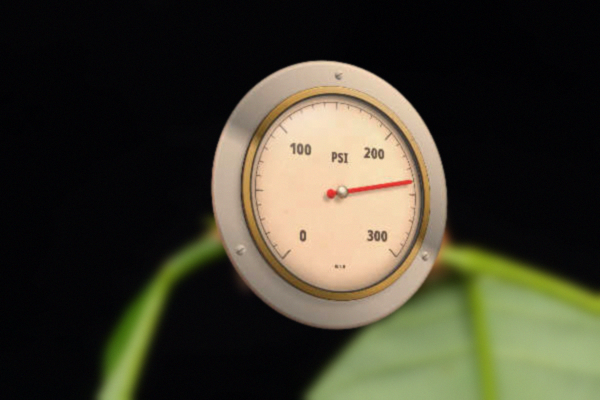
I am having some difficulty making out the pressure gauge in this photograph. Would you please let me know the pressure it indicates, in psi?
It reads 240 psi
